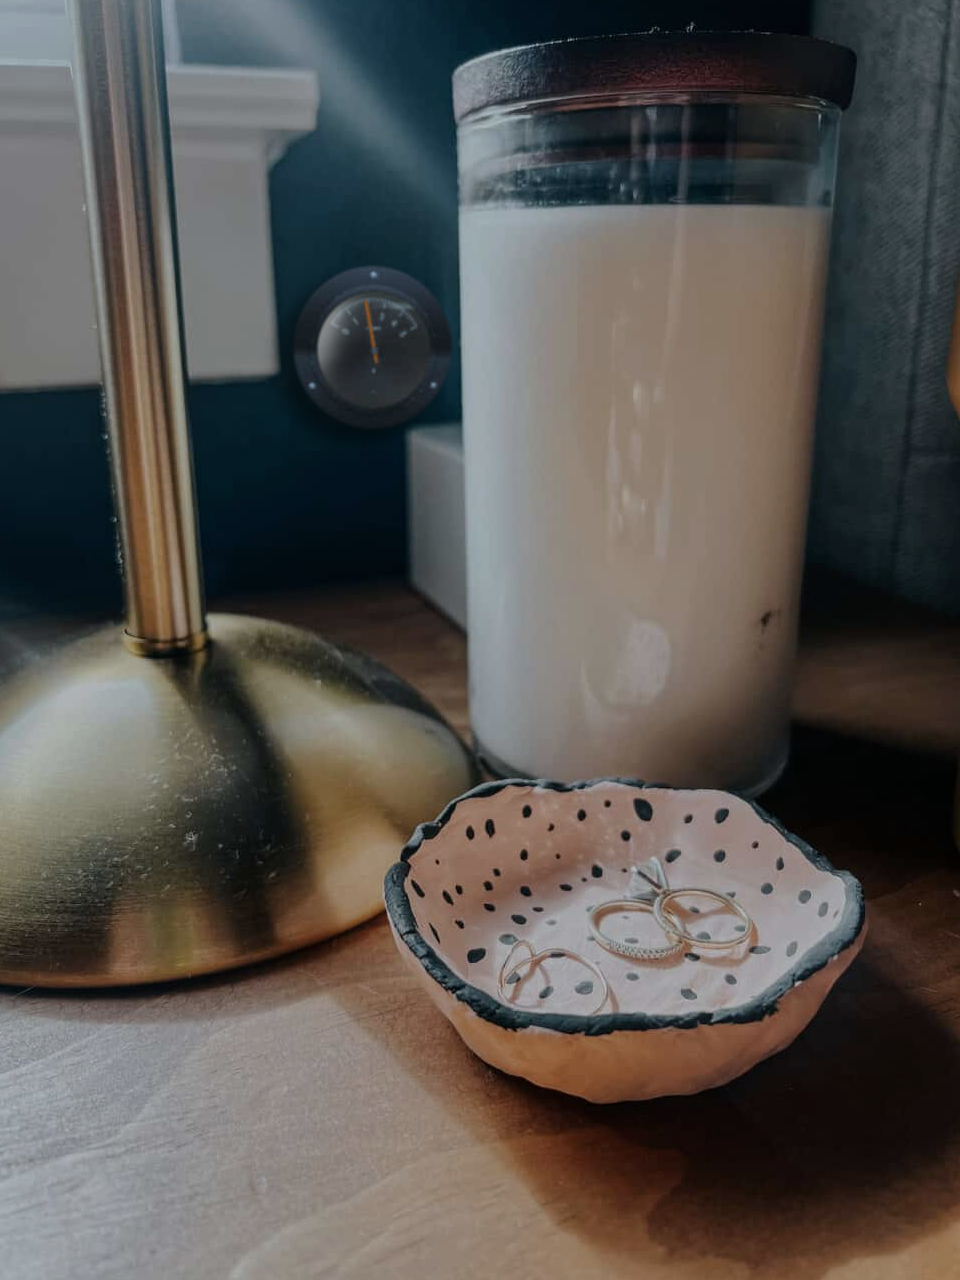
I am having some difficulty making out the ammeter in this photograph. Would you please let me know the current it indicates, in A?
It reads 2 A
